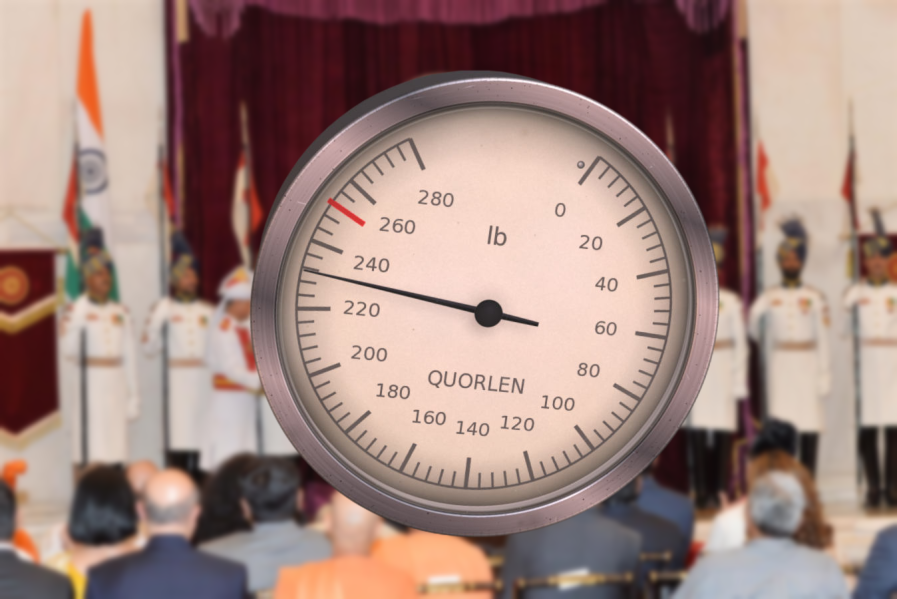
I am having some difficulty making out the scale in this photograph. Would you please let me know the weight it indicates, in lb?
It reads 232 lb
